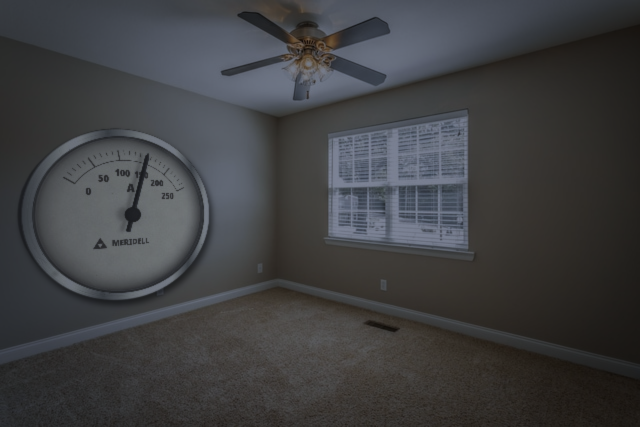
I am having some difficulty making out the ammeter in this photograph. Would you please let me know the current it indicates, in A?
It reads 150 A
